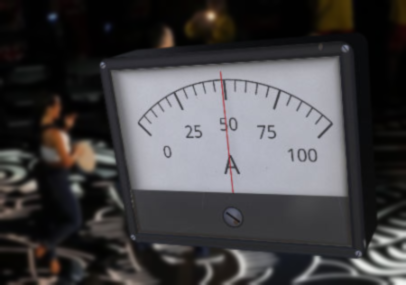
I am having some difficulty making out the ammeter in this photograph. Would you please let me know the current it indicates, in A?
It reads 50 A
